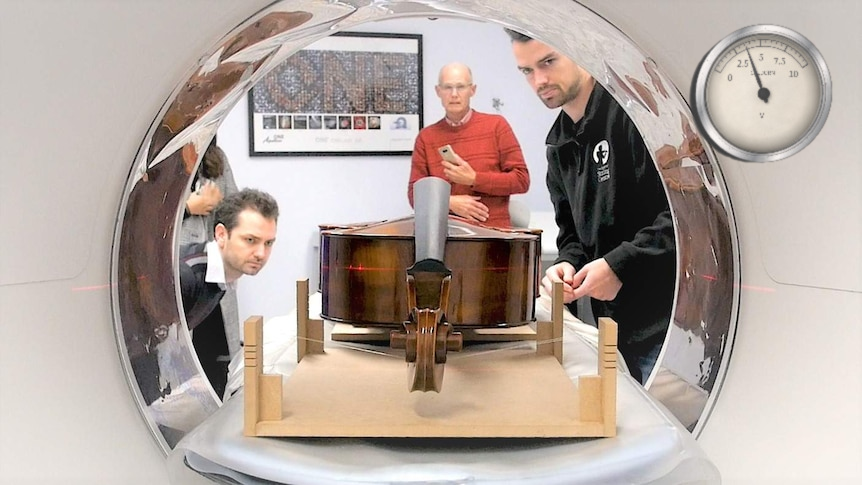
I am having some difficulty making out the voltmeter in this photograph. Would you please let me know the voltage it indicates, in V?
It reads 3.5 V
